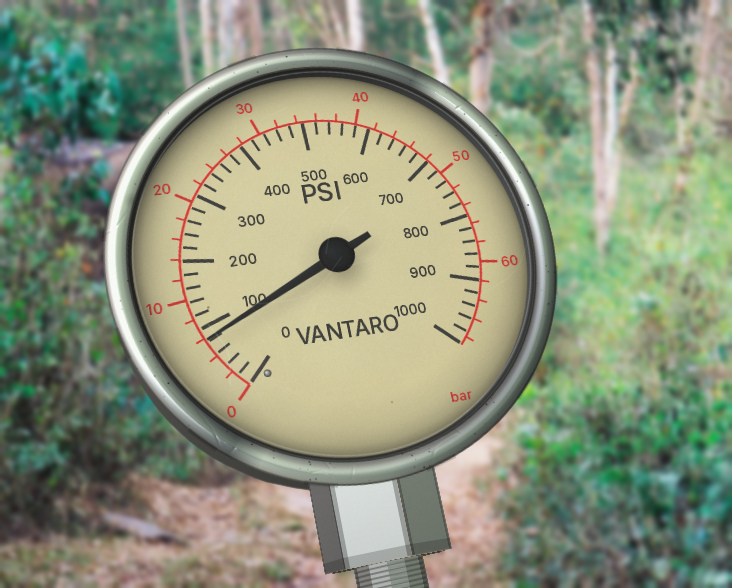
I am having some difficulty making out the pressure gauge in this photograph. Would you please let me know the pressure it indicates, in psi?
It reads 80 psi
